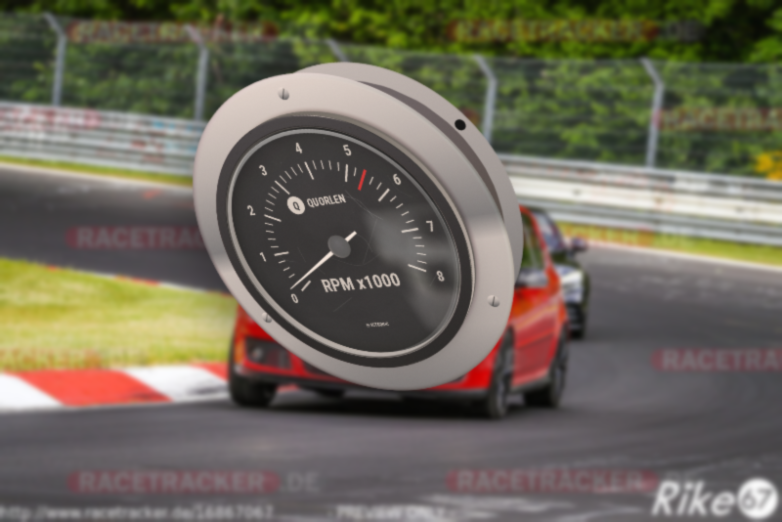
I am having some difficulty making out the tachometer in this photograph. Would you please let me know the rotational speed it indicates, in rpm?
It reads 200 rpm
